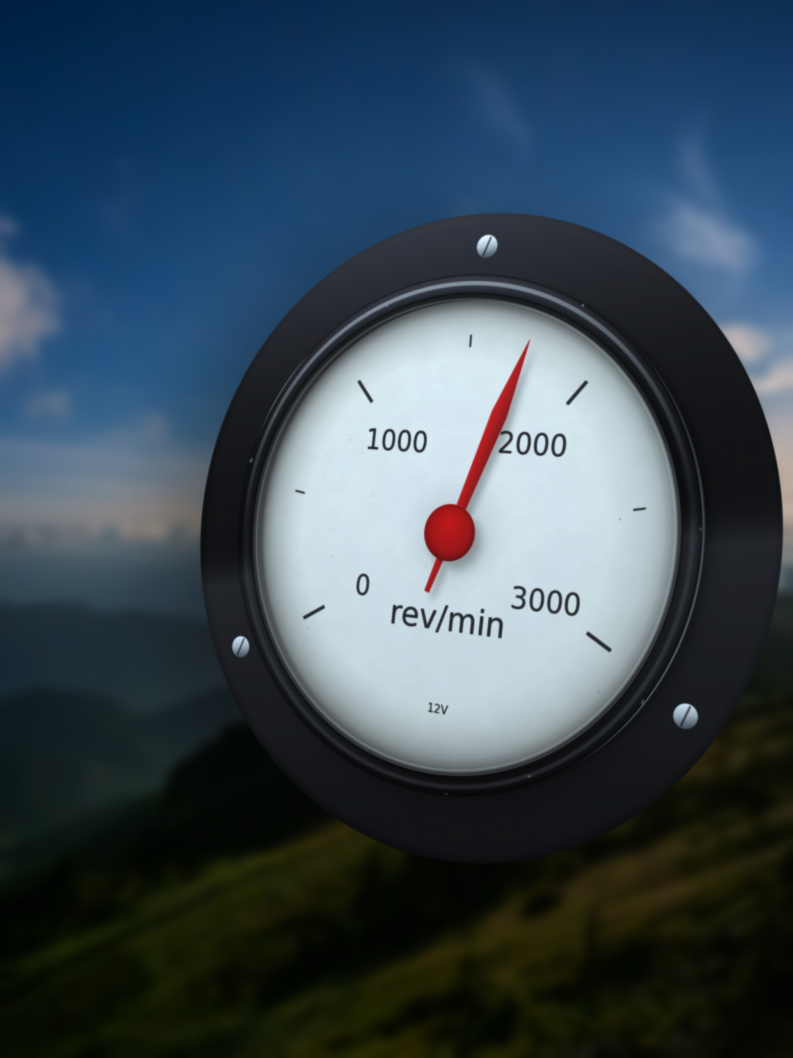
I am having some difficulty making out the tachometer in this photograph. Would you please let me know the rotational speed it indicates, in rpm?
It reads 1750 rpm
